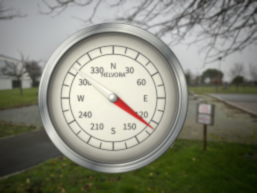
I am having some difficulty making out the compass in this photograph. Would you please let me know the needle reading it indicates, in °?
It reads 127.5 °
